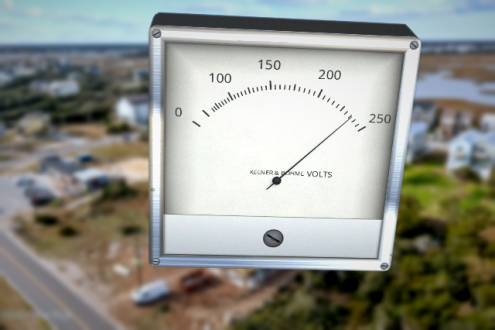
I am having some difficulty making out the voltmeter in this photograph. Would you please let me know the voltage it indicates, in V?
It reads 235 V
